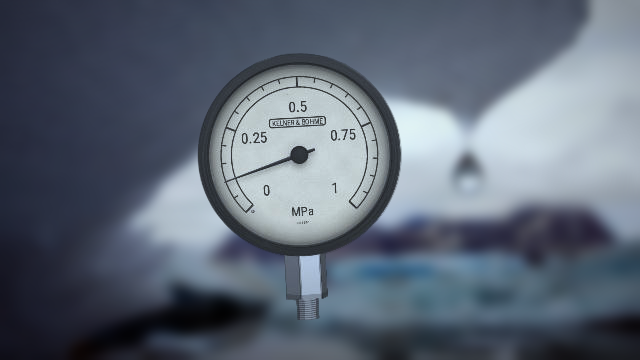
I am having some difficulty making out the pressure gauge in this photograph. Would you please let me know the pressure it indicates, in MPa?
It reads 0.1 MPa
